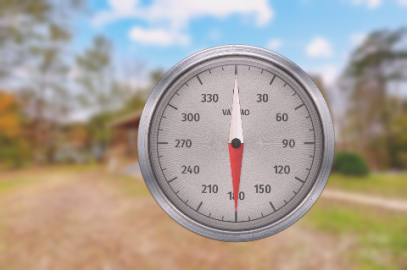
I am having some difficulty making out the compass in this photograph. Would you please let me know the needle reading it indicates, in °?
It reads 180 °
